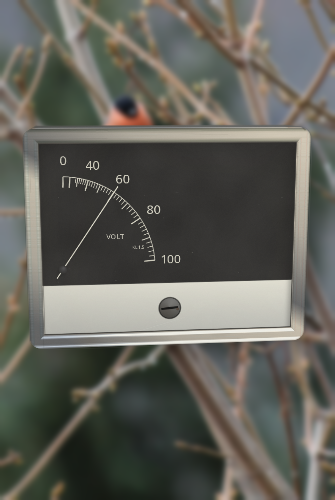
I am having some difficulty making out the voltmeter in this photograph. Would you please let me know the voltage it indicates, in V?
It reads 60 V
